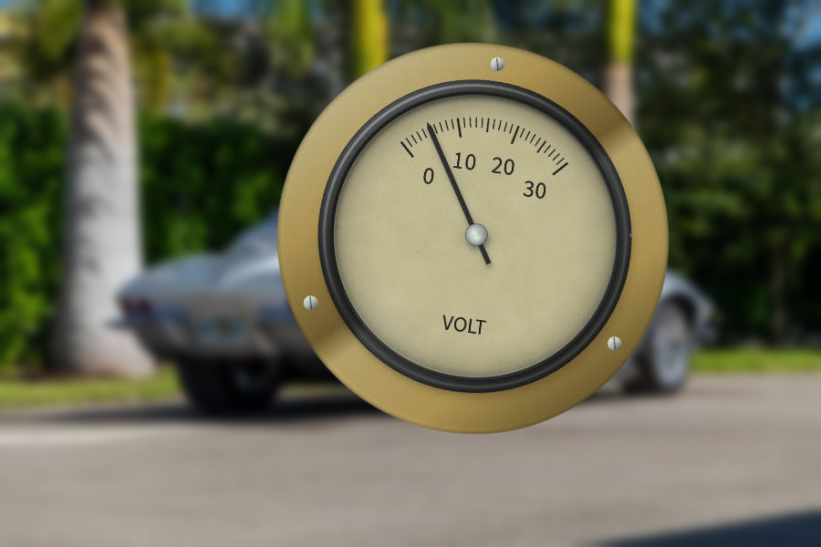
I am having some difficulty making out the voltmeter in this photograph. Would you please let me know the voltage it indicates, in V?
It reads 5 V
